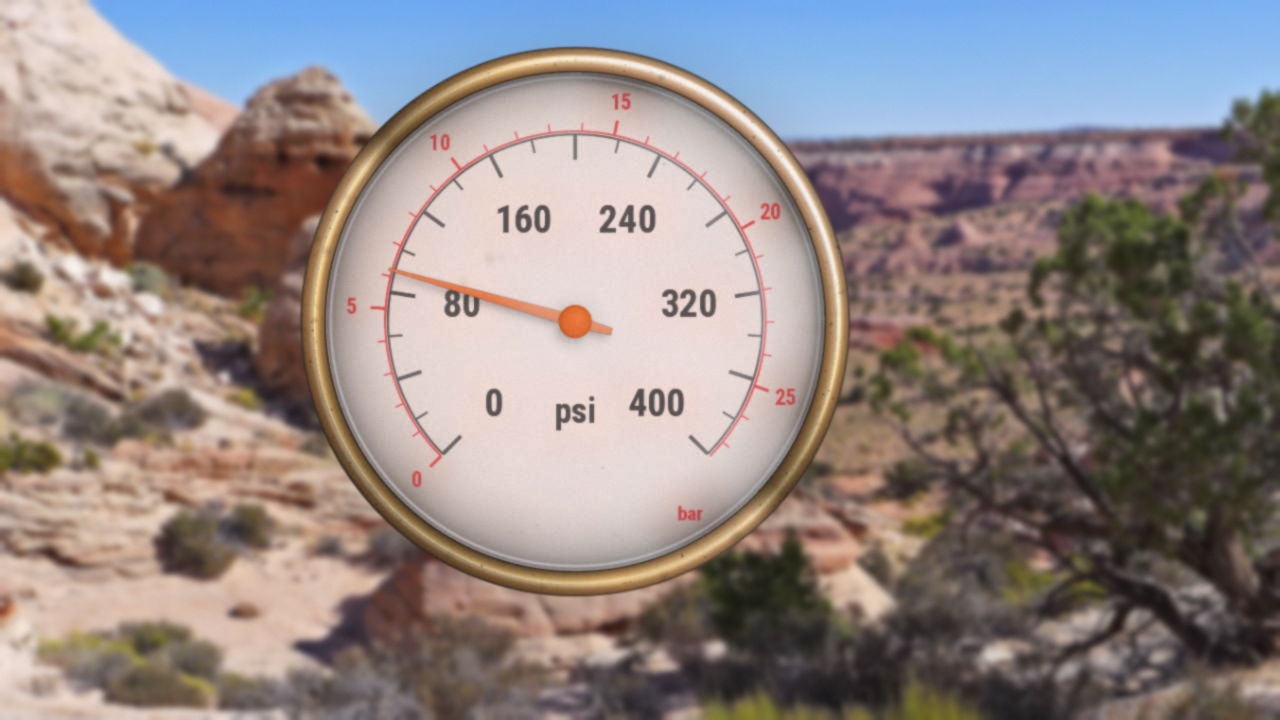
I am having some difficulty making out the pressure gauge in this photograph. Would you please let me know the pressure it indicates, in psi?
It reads 90 psi
